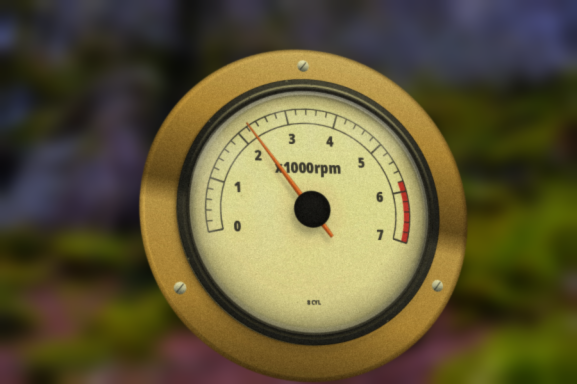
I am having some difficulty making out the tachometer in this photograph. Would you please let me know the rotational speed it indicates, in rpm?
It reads 2200 rpm
